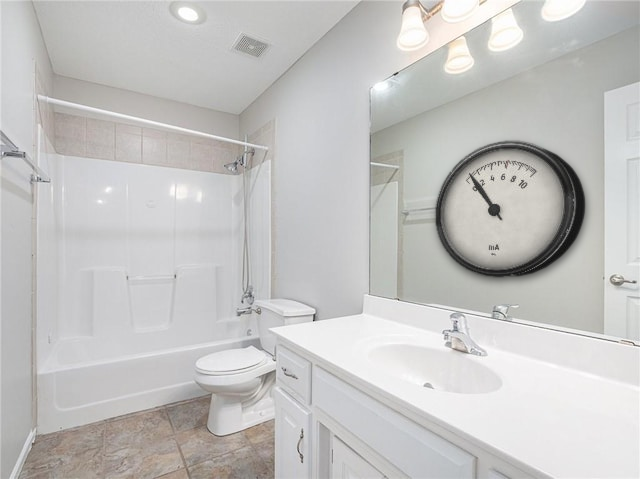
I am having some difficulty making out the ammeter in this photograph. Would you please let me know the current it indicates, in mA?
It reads 1 mA
